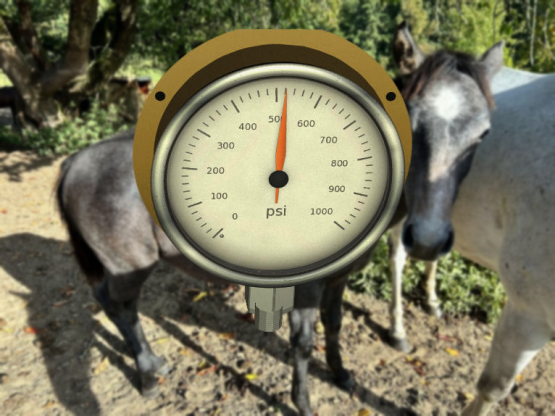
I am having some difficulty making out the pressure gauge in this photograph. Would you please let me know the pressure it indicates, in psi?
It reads 520 psi
